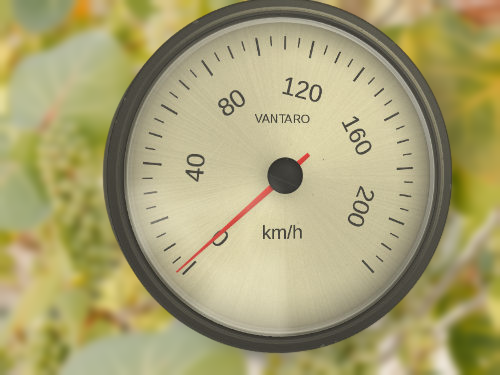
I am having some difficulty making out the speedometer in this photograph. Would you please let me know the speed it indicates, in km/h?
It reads 2.5 km/h
